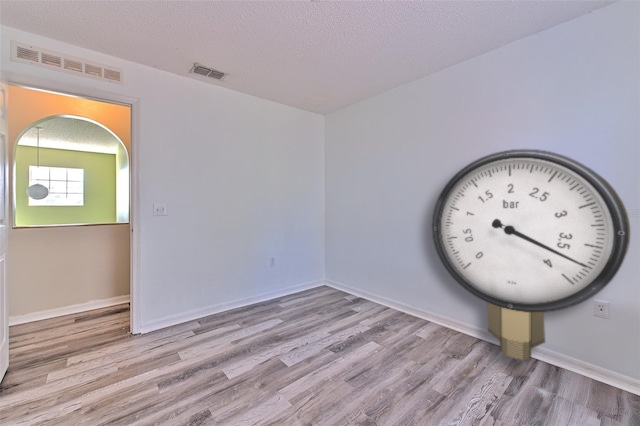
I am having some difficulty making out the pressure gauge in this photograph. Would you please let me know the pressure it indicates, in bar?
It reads 3.75 bar
